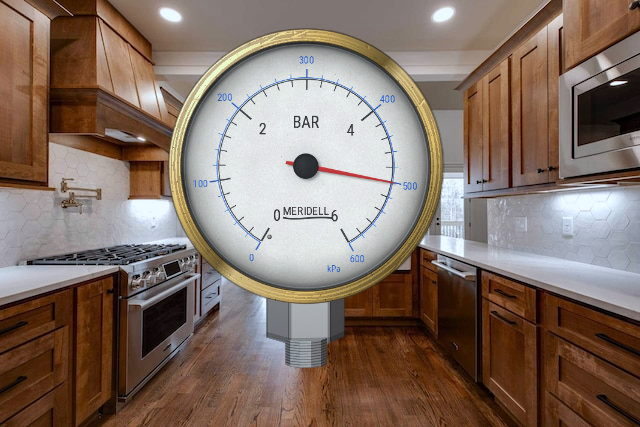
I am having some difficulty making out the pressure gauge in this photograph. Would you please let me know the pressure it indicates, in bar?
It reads 5 bar
